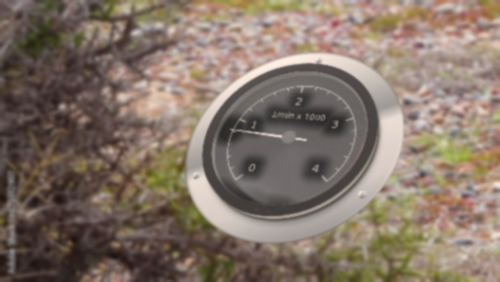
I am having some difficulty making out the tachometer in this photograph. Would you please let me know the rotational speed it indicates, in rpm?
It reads 800 rpm
